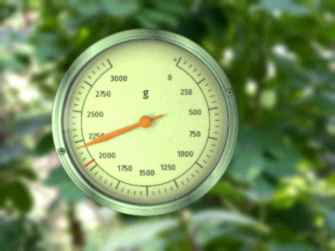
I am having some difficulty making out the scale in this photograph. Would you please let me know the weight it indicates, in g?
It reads 2200 g
